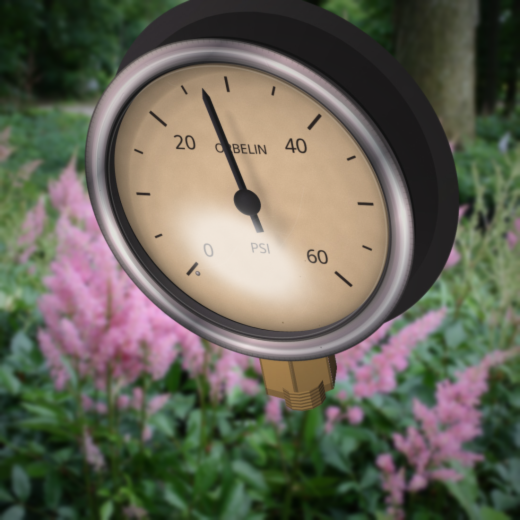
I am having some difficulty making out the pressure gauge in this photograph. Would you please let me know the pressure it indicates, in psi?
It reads 27.5 psi
